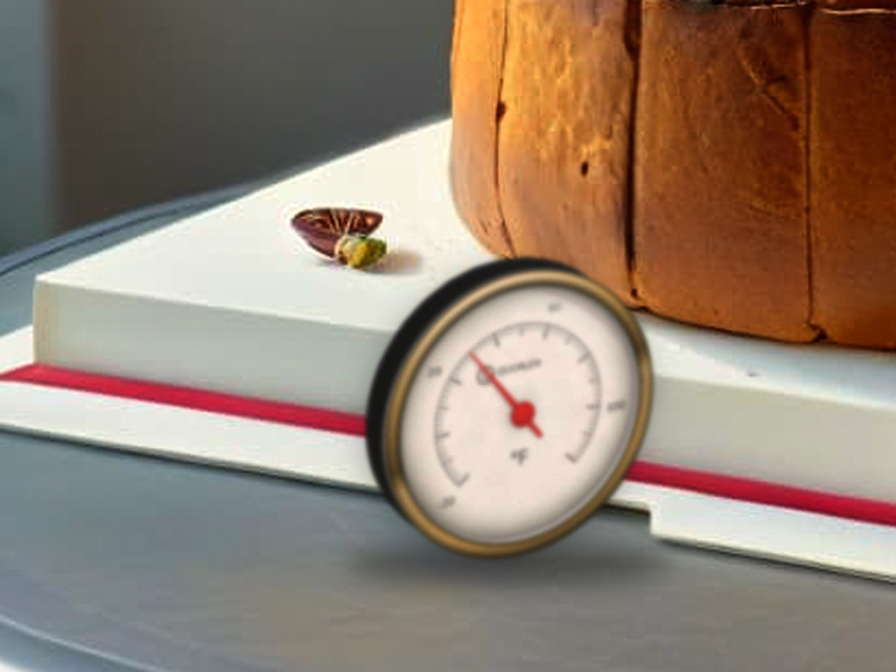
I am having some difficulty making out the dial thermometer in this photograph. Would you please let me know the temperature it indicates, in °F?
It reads 30 °F
